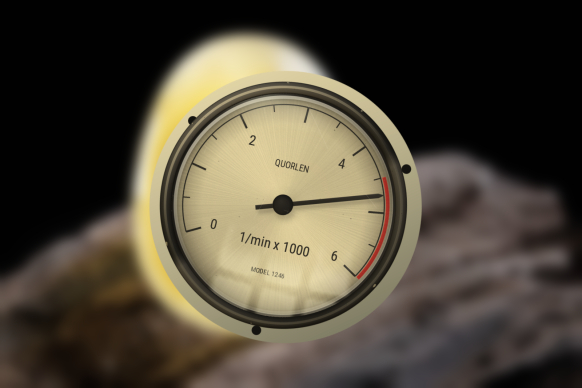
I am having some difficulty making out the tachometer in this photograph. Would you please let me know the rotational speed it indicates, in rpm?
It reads 4750 rpm
